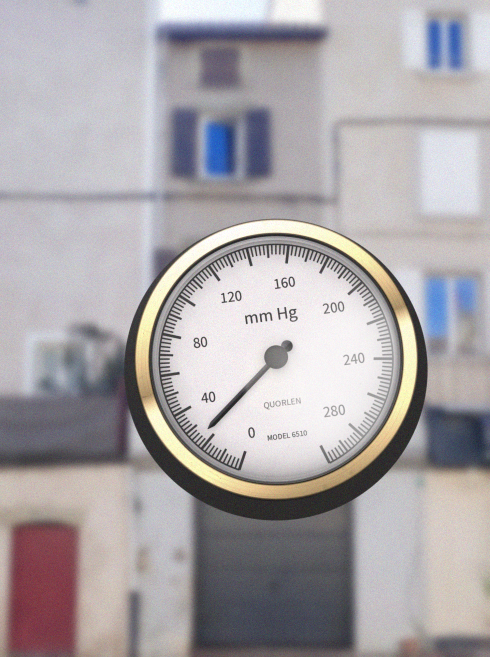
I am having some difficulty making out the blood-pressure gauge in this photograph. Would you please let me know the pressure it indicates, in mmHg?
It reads 24 mmHg
